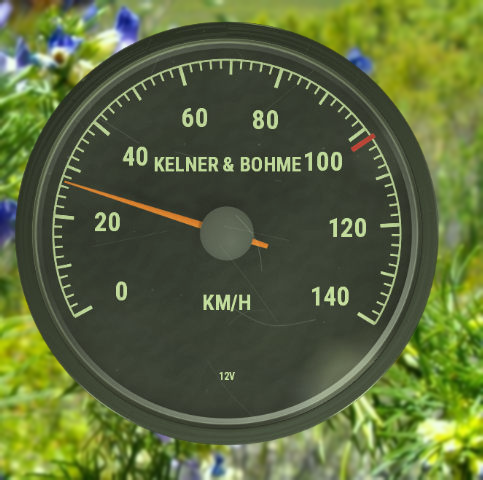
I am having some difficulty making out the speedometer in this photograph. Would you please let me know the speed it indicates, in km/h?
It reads 27 km/h
